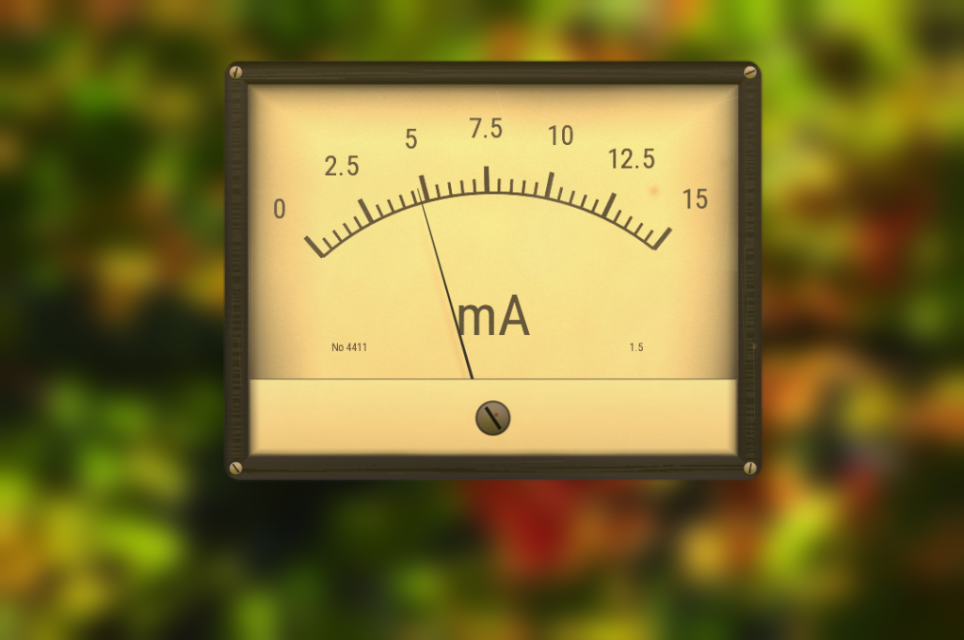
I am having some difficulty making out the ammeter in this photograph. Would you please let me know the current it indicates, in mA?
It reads 4.75 mA
